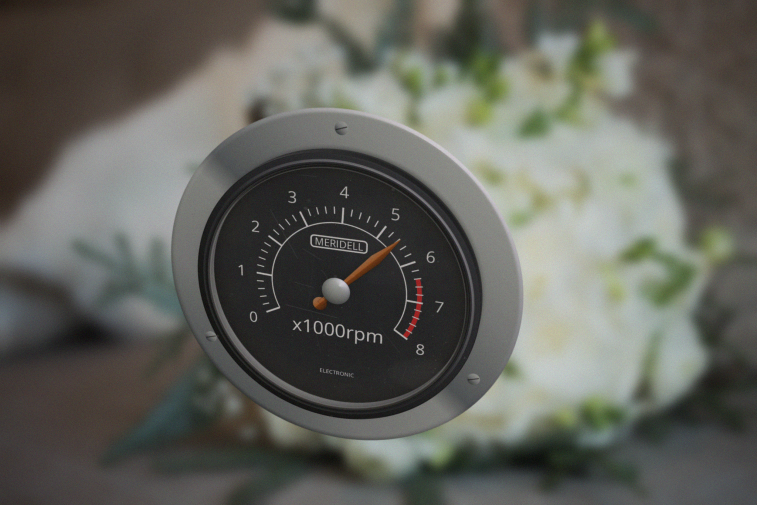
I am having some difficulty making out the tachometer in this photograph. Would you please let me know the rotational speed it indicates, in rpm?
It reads 5400 rpm
